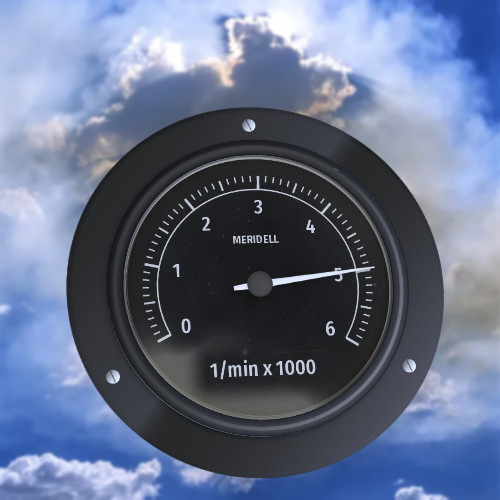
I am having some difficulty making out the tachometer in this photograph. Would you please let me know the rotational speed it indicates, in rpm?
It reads 5000 rpm
